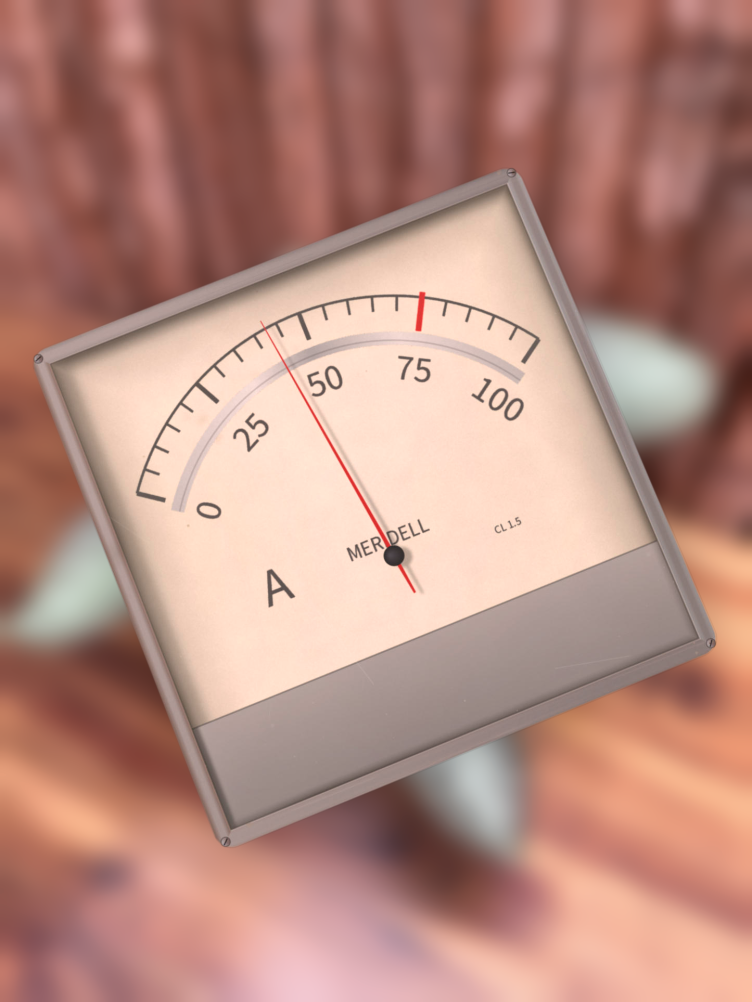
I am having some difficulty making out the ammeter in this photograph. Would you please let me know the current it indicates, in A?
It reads 42.5 A
